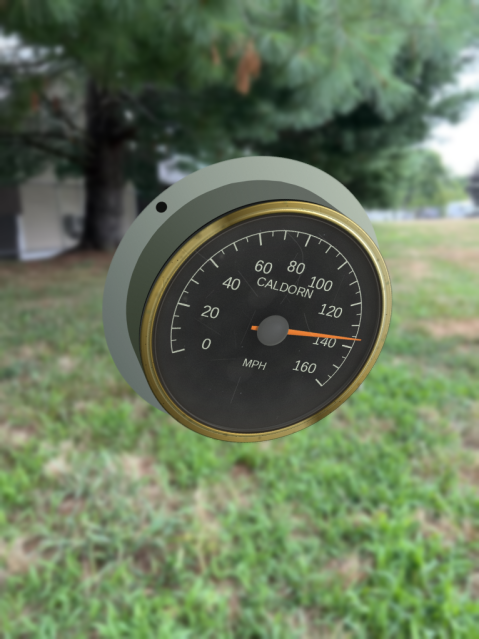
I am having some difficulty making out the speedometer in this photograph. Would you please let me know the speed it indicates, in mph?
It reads 135 mph
